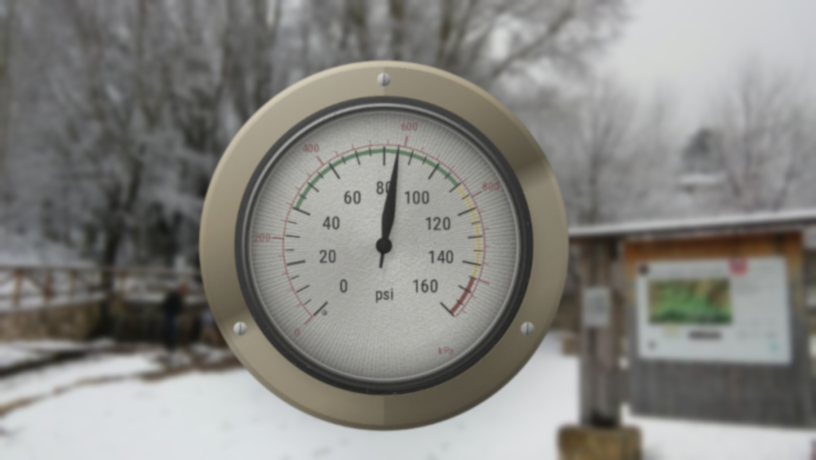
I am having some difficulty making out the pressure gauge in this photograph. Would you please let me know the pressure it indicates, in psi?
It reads 85 psi
